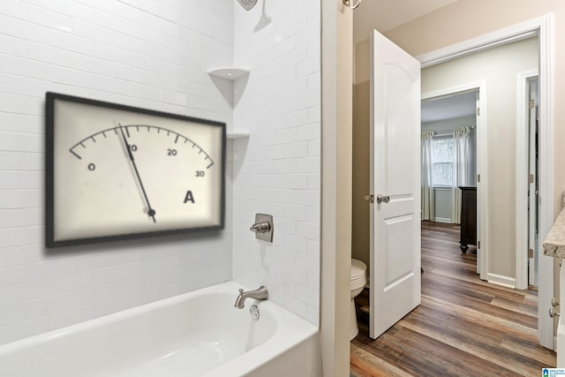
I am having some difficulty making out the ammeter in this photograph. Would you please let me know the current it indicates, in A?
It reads 9 A
